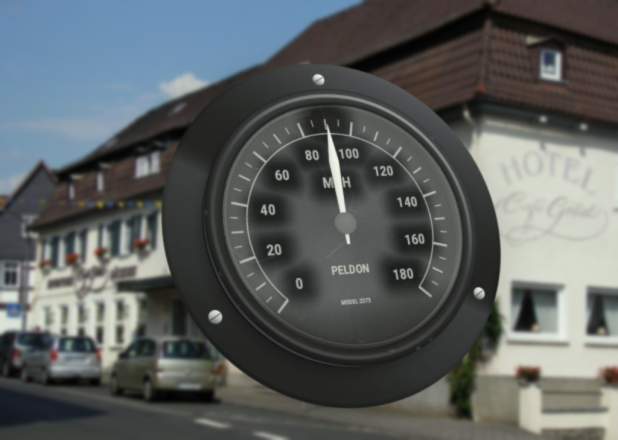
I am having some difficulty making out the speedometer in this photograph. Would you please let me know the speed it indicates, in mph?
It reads 90 mph
